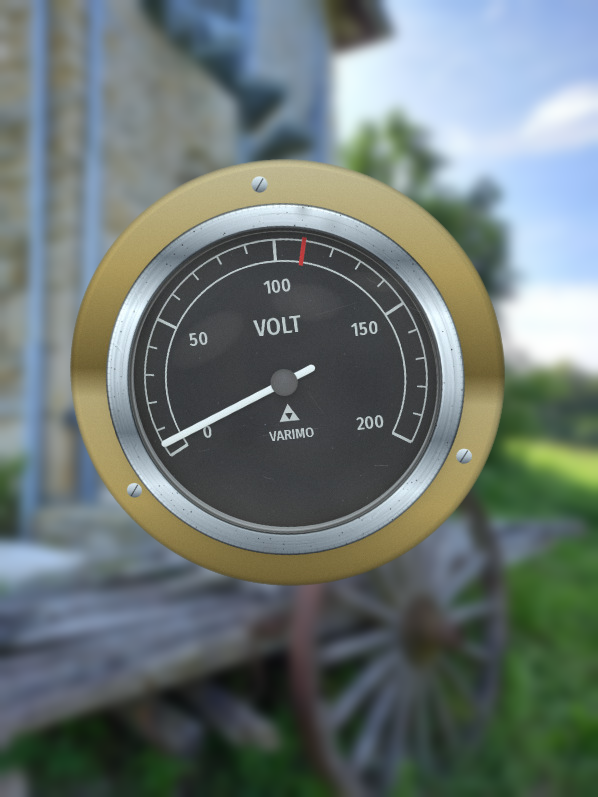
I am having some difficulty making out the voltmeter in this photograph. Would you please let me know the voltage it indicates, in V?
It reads 5 V
